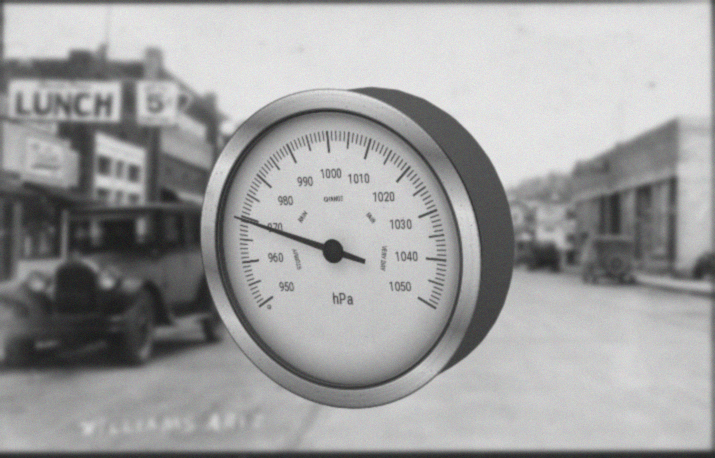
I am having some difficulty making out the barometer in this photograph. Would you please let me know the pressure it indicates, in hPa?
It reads 970 hPa
